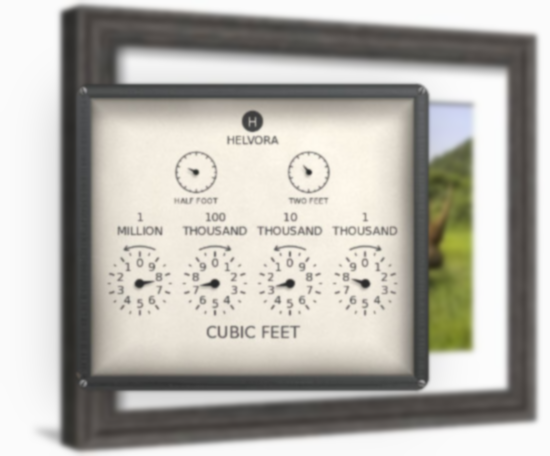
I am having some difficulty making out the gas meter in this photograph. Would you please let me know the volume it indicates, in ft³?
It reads 772800 ft³
